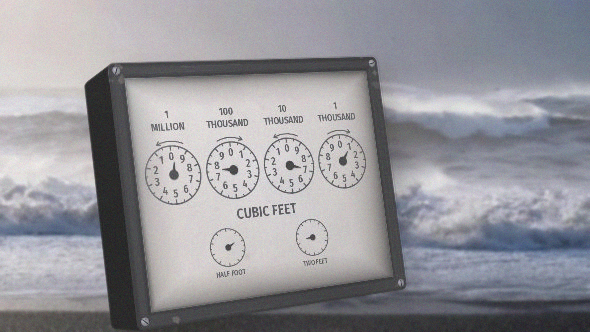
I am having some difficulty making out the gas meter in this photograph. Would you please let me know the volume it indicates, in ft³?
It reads 977100 ft³
